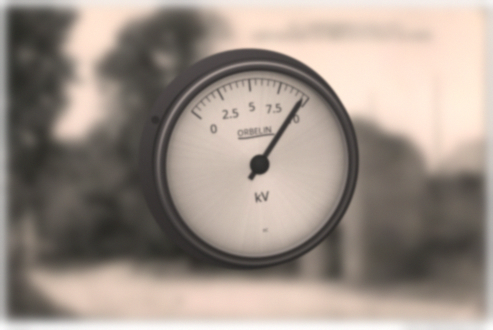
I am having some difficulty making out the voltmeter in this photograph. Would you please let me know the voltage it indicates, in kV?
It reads 9.5 kV
